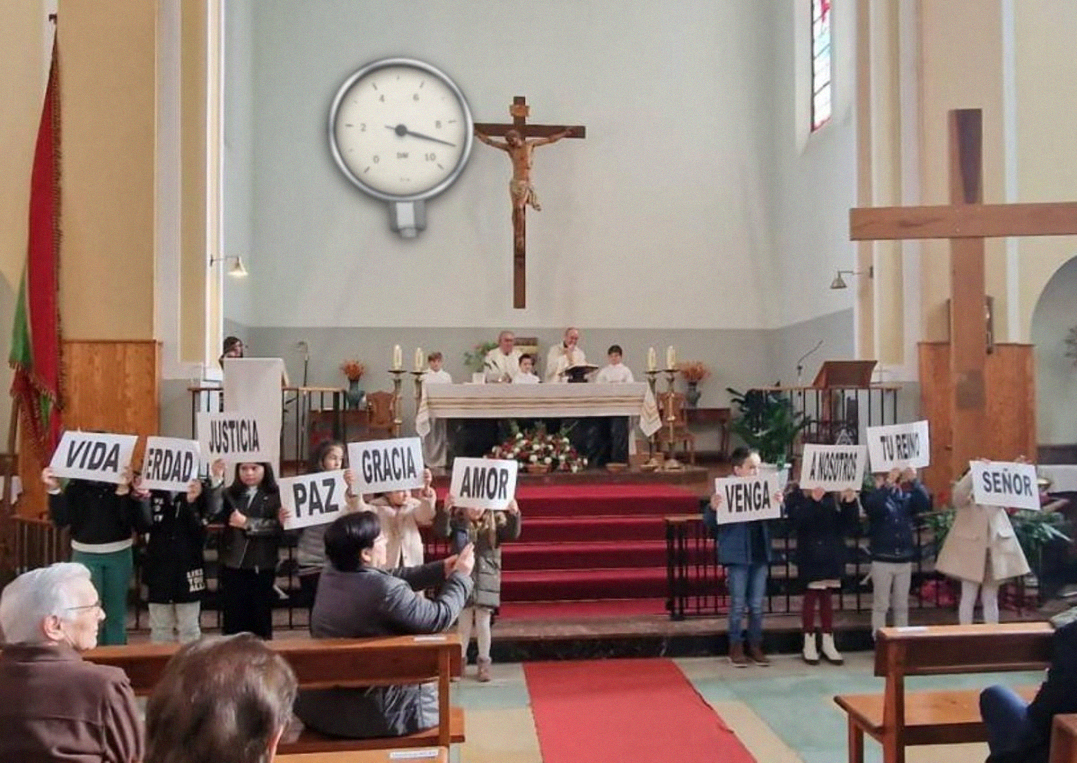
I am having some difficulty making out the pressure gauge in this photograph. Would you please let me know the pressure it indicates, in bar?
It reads 9 bar
